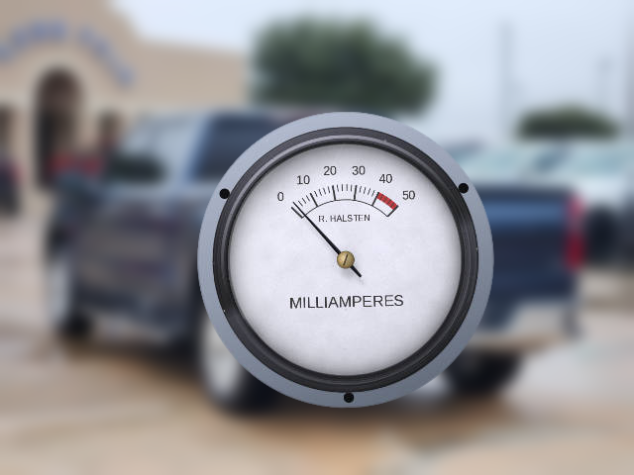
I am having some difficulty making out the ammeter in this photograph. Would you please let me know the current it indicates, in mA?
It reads 2 mA
